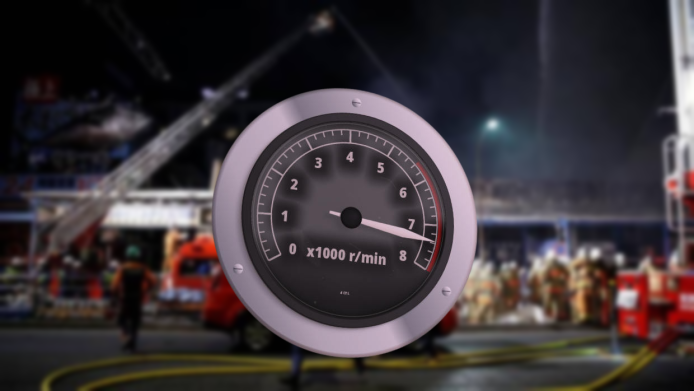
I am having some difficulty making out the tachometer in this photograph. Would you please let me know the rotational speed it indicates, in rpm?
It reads 7400 rpm
